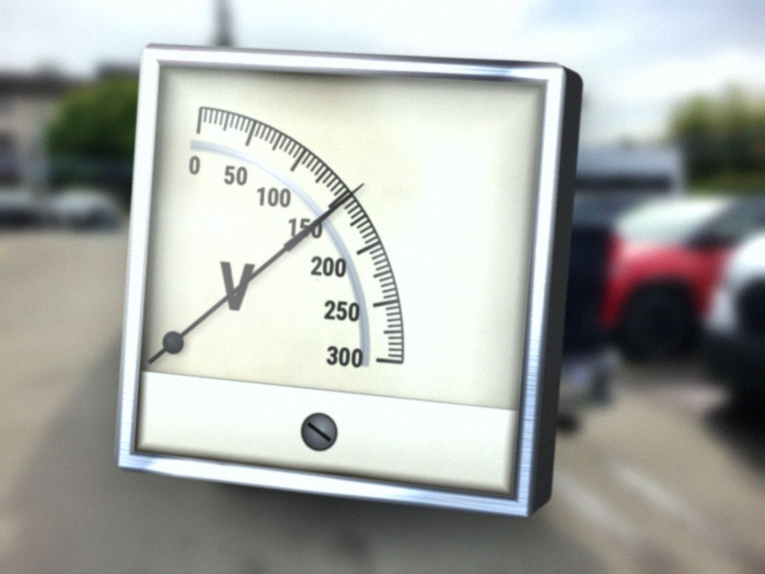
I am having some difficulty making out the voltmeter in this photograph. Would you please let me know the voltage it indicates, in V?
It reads 155 V
